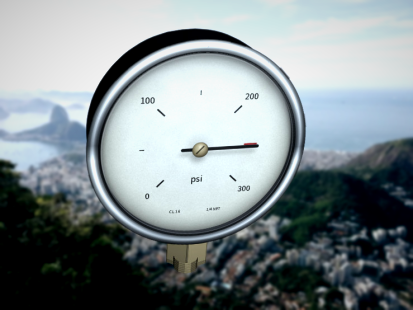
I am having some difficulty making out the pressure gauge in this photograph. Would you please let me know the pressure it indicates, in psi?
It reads 250 psi
